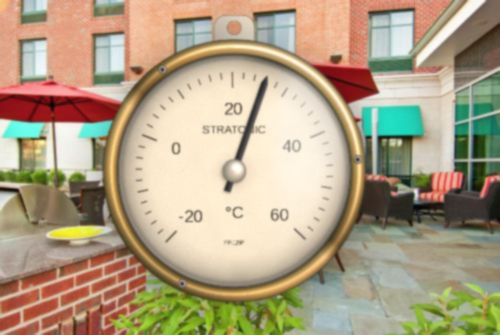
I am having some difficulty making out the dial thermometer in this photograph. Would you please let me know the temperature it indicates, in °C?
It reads 26 °C
